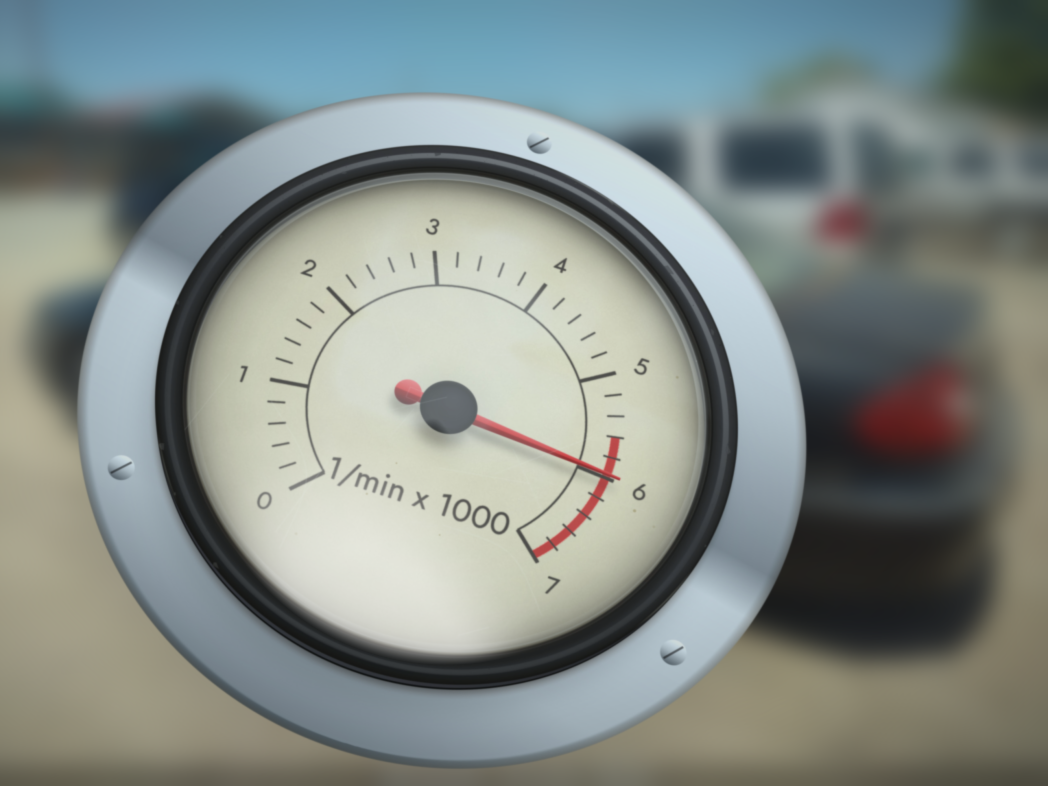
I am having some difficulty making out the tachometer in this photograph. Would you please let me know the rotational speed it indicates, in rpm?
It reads 6000 rpm
